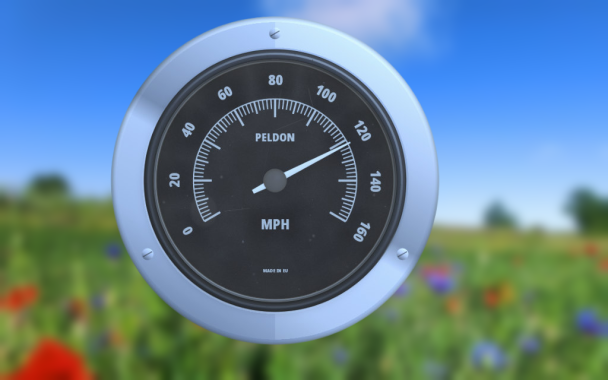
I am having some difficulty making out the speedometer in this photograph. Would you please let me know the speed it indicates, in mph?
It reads 122 mph
